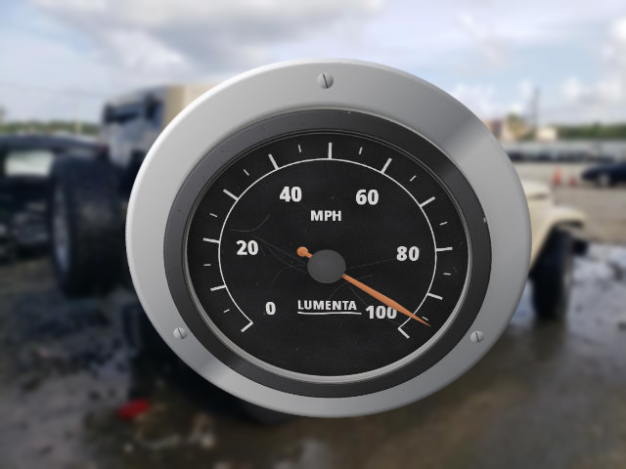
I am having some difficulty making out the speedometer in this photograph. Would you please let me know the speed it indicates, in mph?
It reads 95 mph
